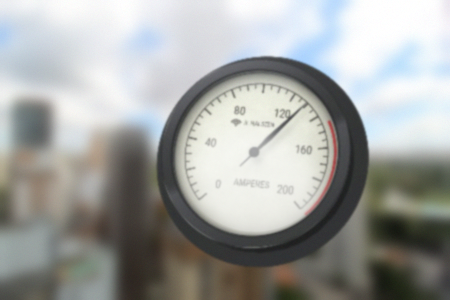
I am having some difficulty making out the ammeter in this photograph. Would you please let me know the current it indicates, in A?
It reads 130 A
